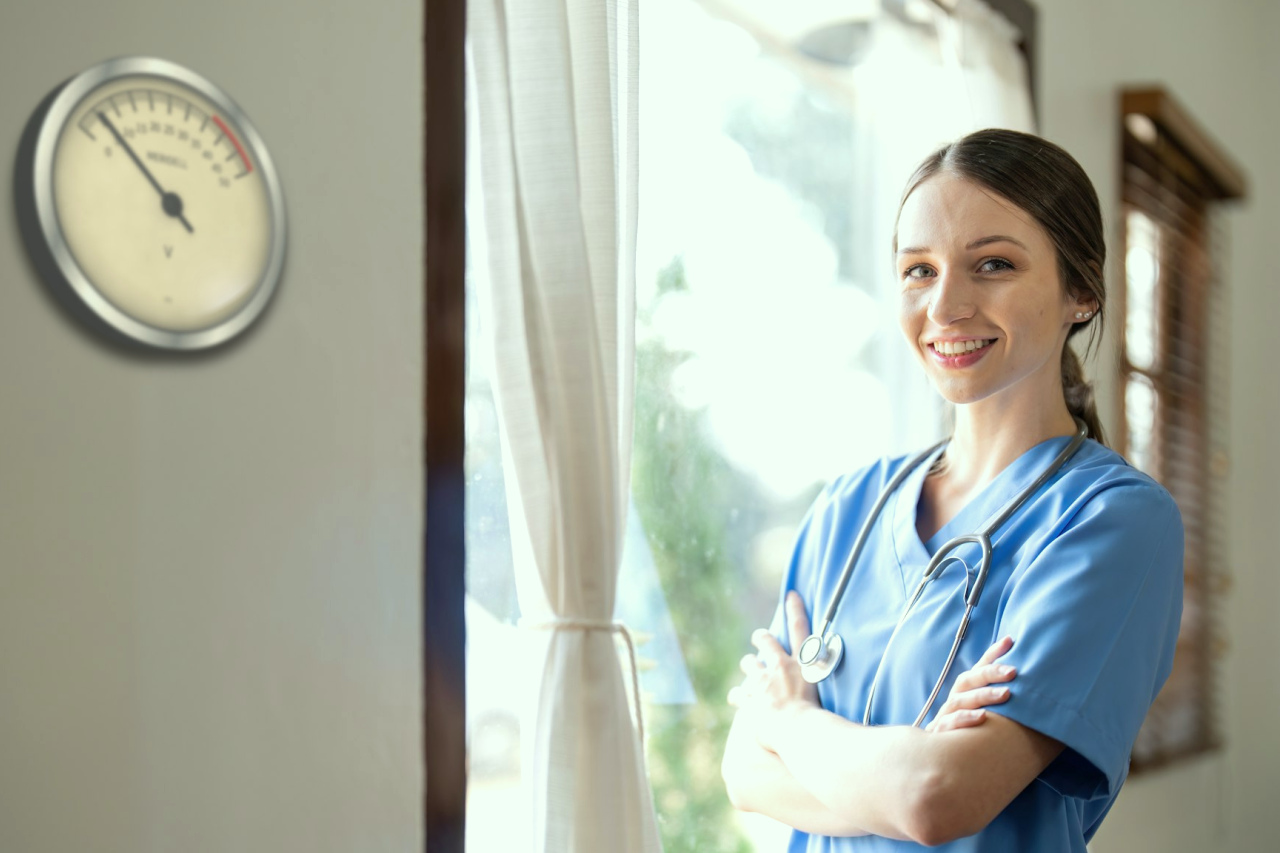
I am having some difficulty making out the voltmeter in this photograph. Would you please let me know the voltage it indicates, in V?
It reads 5 V
